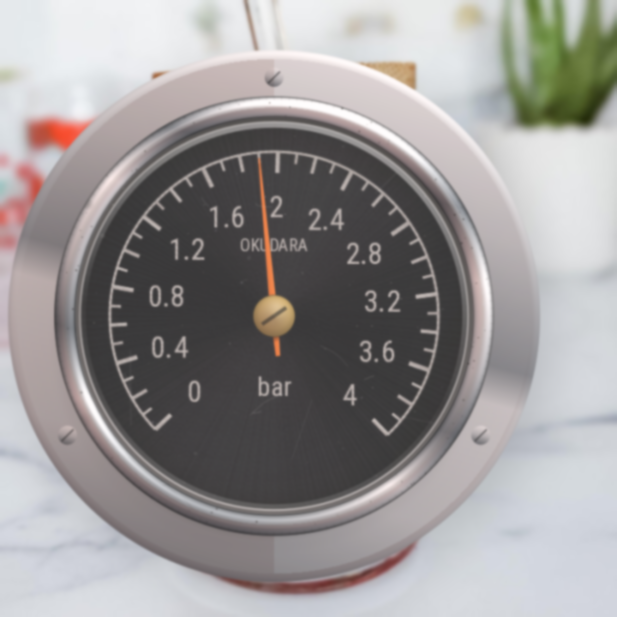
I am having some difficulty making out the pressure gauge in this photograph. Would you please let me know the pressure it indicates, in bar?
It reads 1.9 bar
